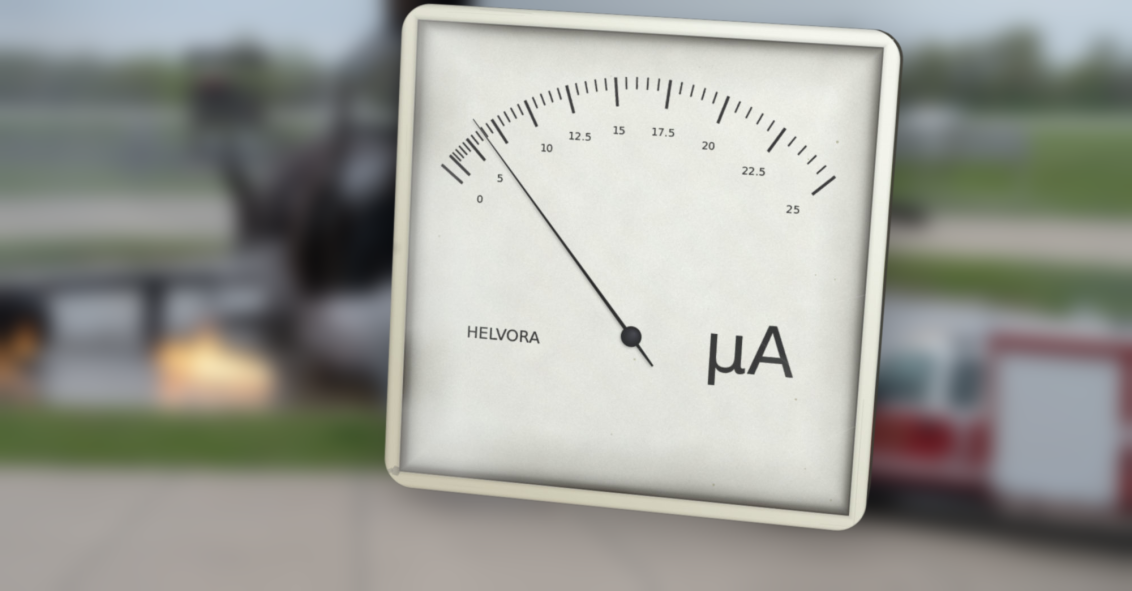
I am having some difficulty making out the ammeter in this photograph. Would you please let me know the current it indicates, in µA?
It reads 6.5 µA
